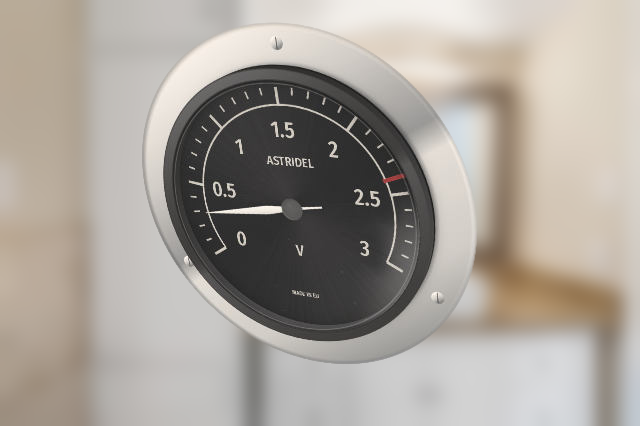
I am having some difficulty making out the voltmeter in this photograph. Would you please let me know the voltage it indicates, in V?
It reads 0.3 V
